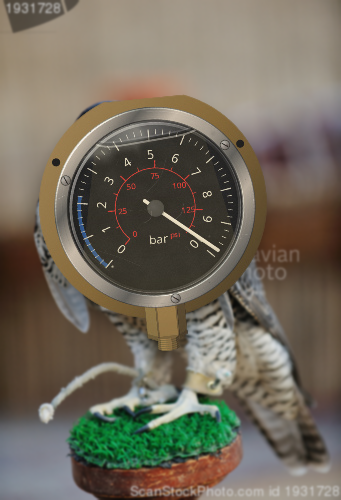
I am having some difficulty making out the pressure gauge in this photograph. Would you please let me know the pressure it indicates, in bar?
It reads 9.8 bar
